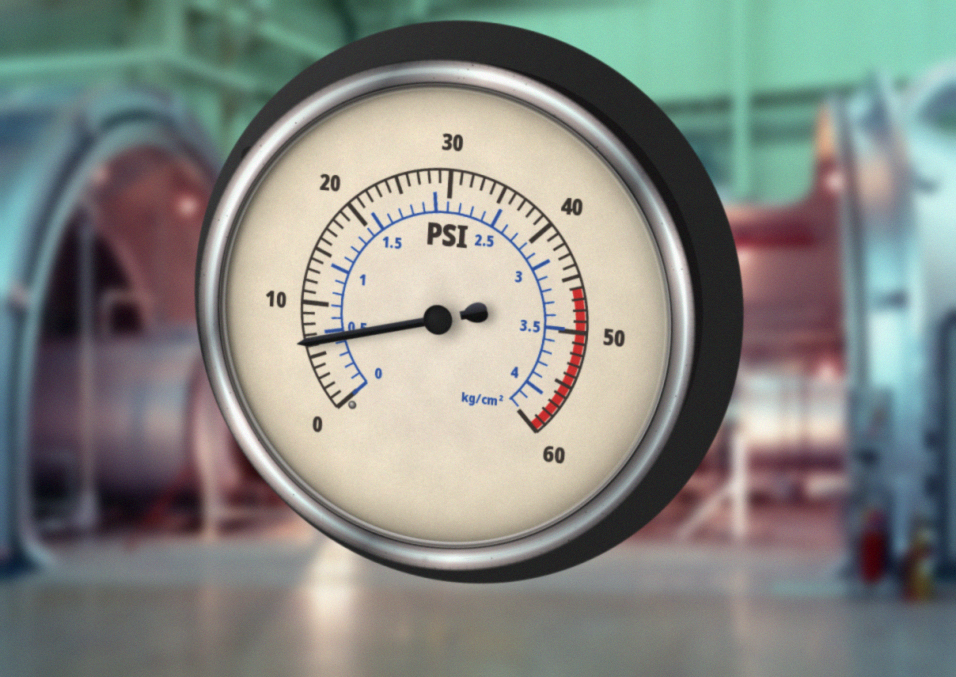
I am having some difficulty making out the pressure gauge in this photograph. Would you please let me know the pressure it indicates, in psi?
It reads 6.5 psi
